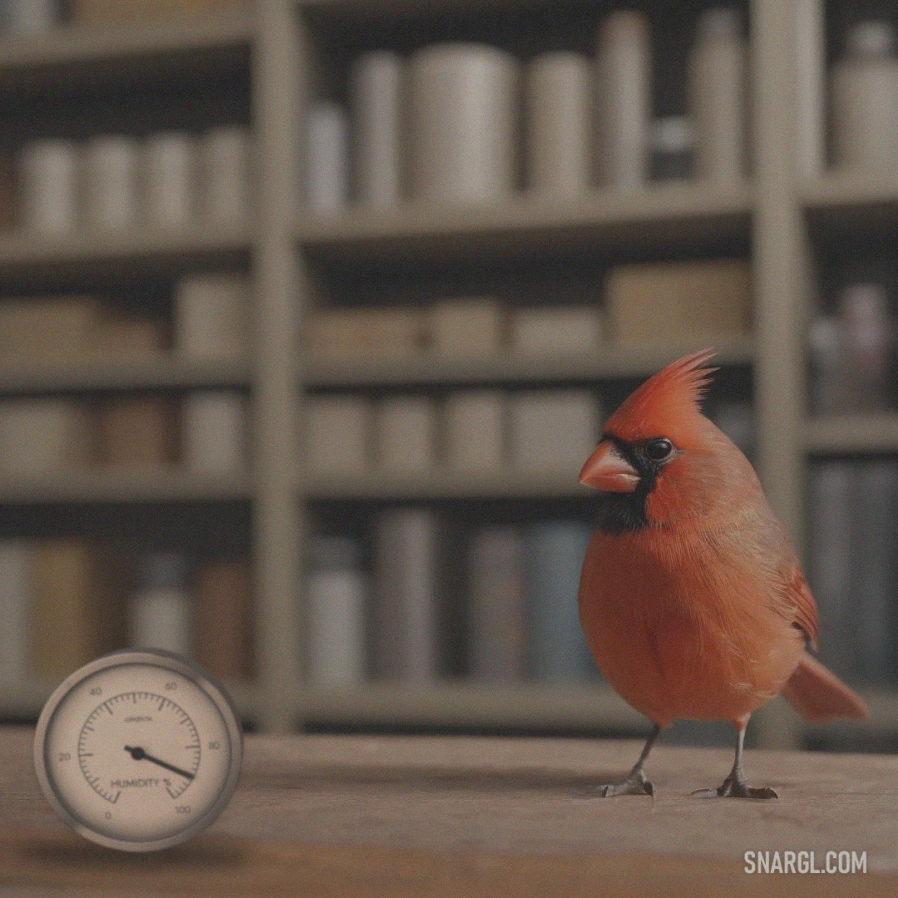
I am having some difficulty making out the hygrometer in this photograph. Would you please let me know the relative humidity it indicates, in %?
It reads 90 %
